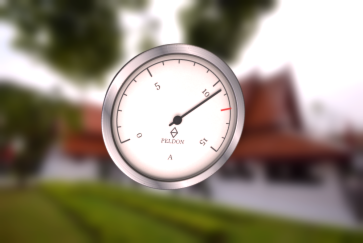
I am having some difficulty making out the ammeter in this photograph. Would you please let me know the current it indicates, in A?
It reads 10.5 A
